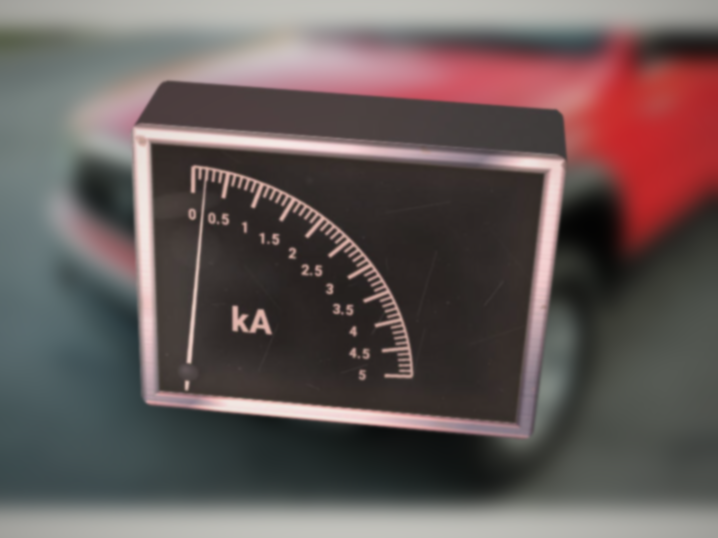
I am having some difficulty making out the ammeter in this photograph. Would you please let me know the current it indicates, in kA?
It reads 0.2 kA
